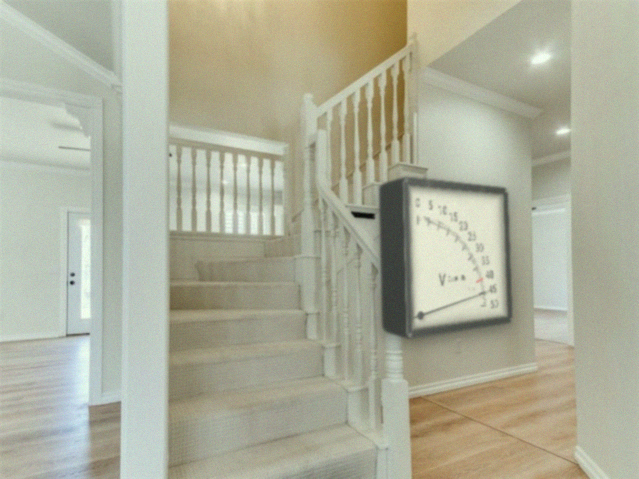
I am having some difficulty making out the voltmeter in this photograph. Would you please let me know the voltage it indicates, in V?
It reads 45 V
